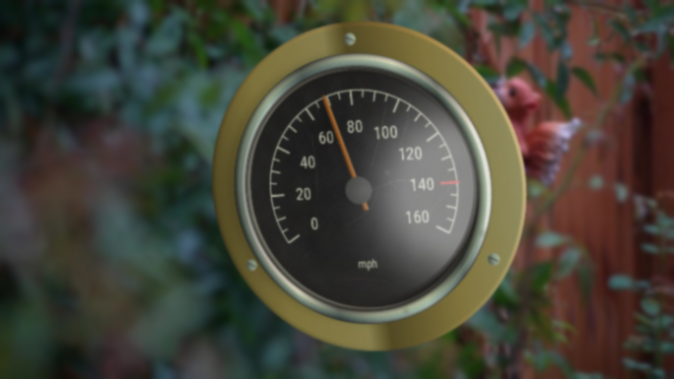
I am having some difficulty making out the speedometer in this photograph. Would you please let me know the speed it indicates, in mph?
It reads 70 mph
